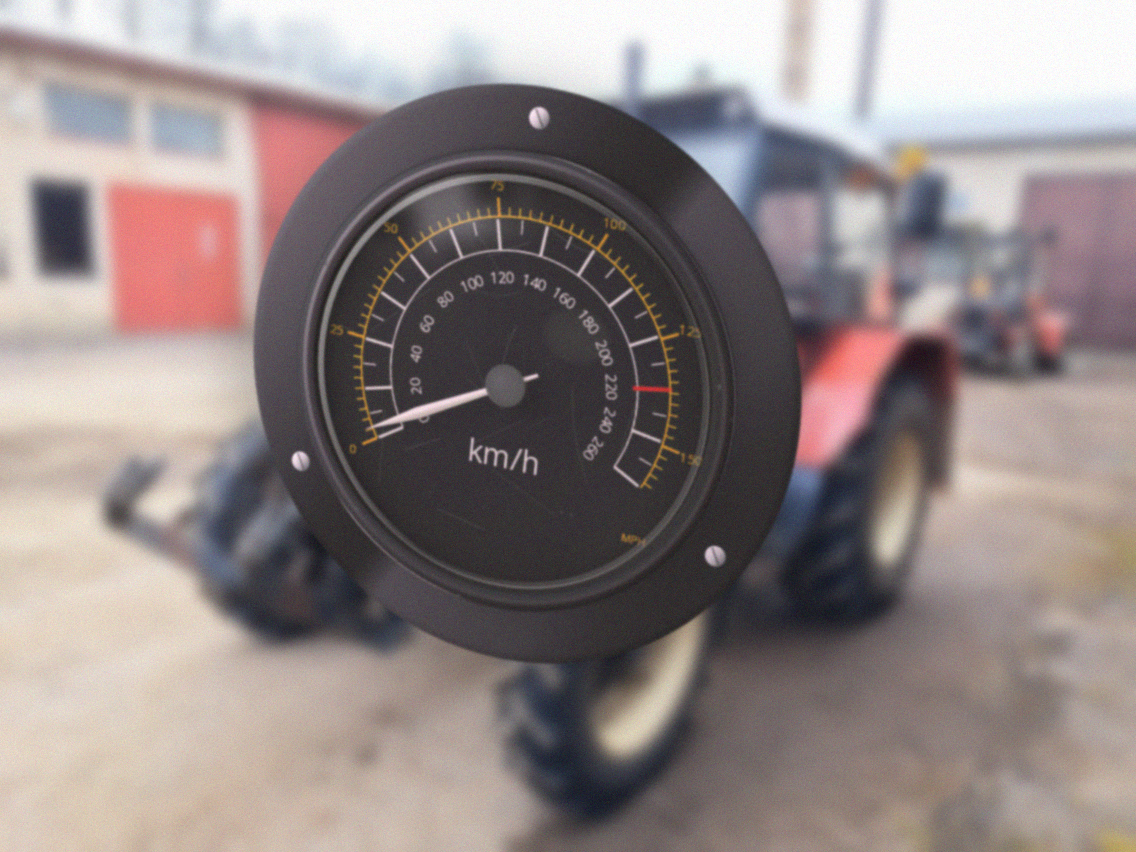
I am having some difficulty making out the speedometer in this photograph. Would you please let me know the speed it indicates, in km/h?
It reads 5 km/h
